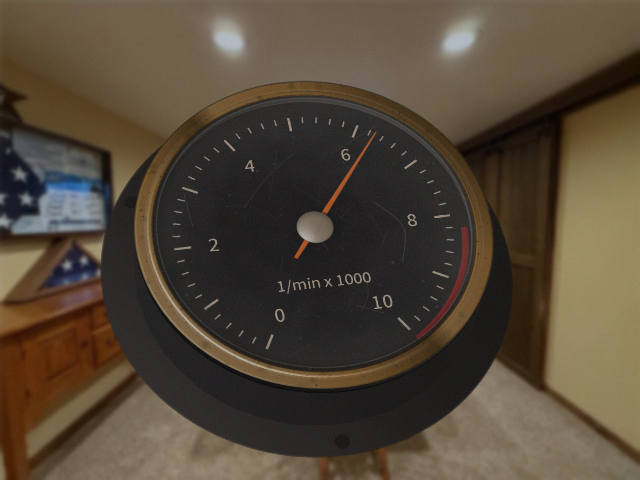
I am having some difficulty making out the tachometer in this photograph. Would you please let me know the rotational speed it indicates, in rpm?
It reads 6300 rpm
